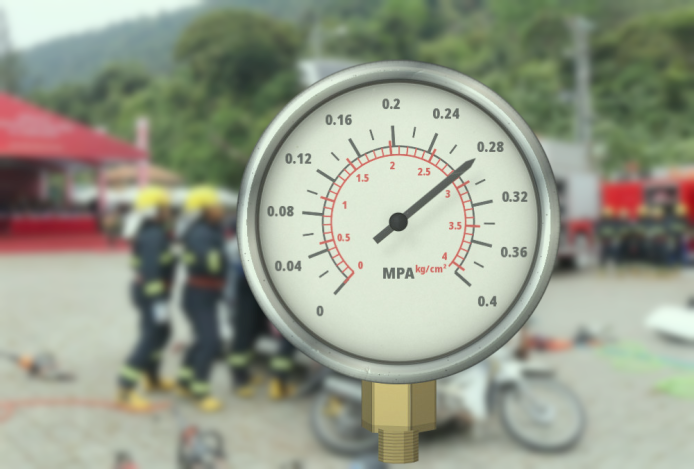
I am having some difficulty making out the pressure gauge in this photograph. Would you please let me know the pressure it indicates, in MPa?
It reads 0.28 MPa
